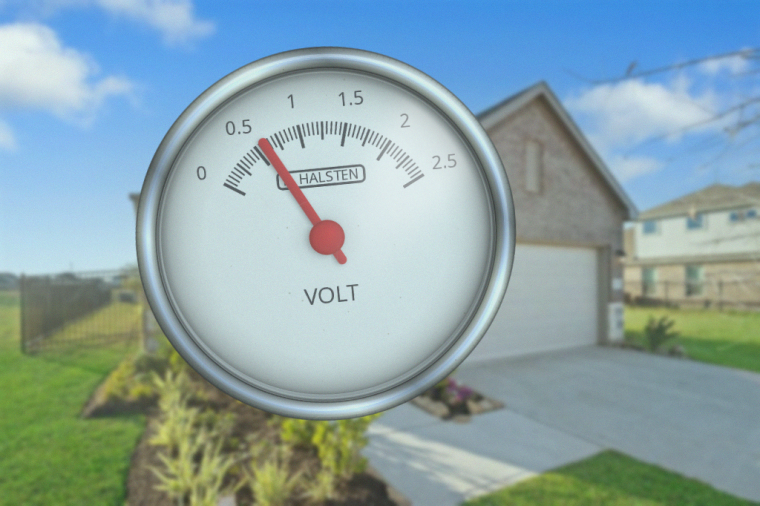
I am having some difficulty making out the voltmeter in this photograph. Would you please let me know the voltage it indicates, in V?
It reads 0.6 V
